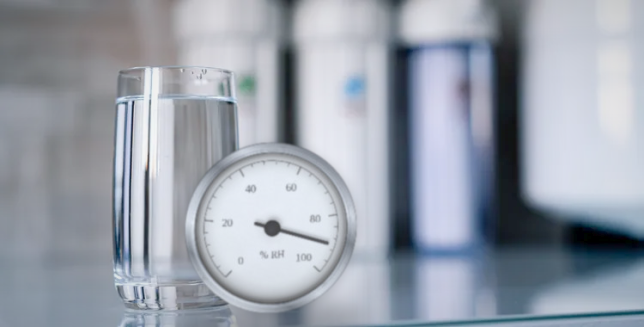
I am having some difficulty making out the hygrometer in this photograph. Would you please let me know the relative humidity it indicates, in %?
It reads 90 %
